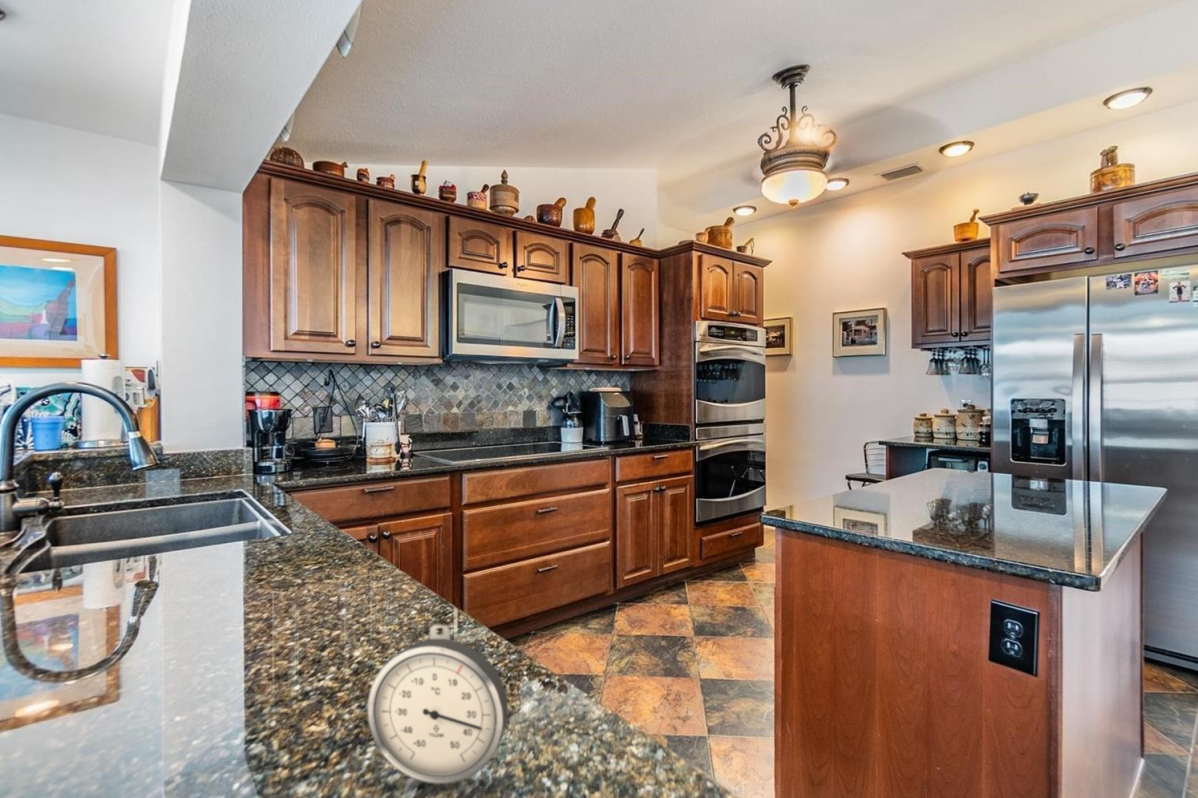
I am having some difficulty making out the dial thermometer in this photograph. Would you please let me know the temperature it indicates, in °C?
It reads 35 °C
